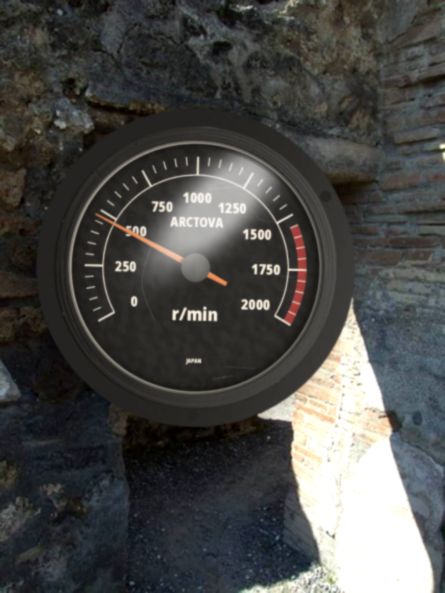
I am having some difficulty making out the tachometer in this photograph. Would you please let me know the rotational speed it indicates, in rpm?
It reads 475 rpm
